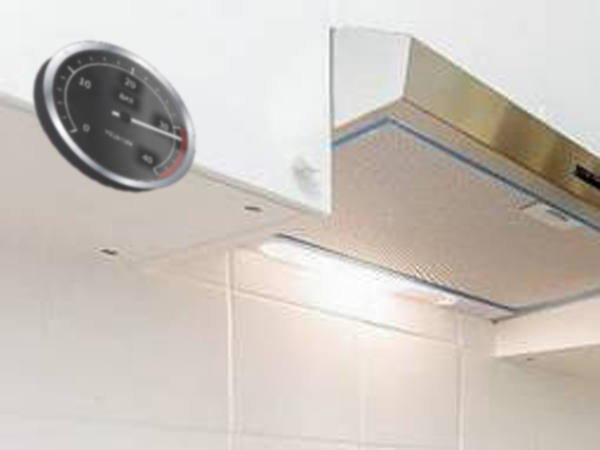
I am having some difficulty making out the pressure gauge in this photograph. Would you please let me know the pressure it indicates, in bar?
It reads 32 bar
